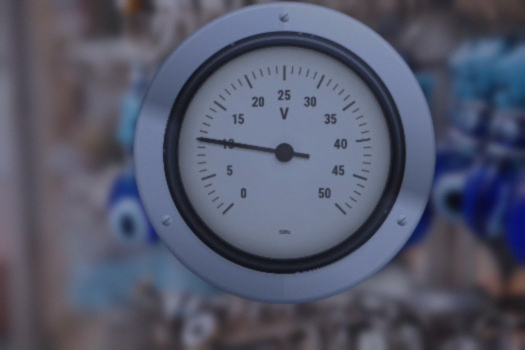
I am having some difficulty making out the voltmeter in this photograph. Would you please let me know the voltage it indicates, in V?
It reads 10 V
